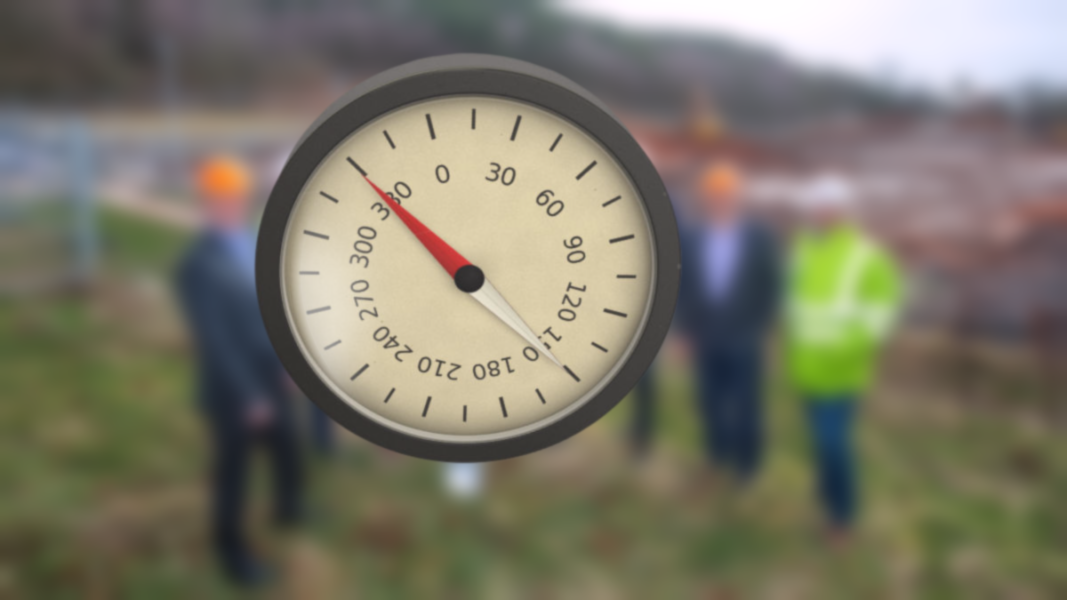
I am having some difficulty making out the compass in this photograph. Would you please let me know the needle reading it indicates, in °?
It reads 330 °
